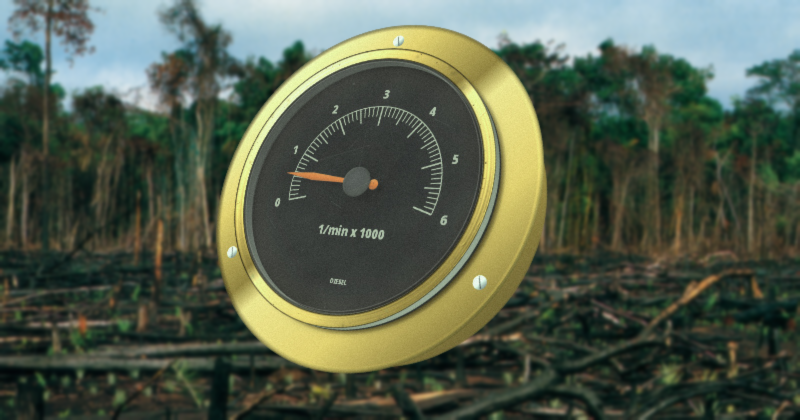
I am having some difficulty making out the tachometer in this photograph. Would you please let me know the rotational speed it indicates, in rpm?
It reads 500 rpm
